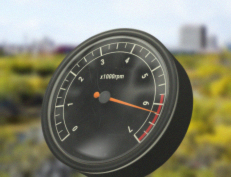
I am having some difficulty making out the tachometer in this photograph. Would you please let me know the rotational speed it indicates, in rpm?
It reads 6250 rpm
